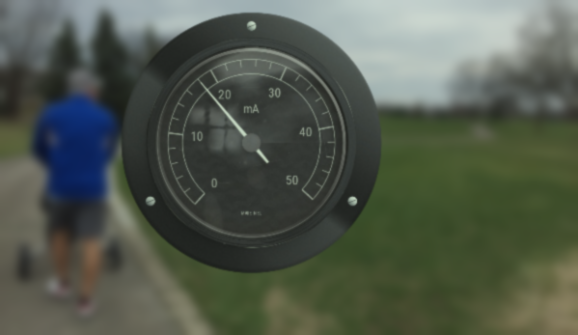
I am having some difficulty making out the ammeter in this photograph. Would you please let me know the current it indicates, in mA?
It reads 18 mA
